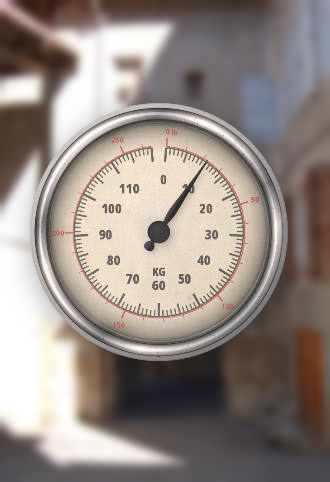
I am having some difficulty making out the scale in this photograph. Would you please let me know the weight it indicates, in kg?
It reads 10 kg
